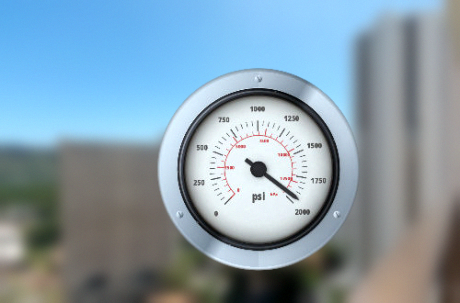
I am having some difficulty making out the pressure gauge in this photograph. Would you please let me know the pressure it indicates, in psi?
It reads 1950 psi
